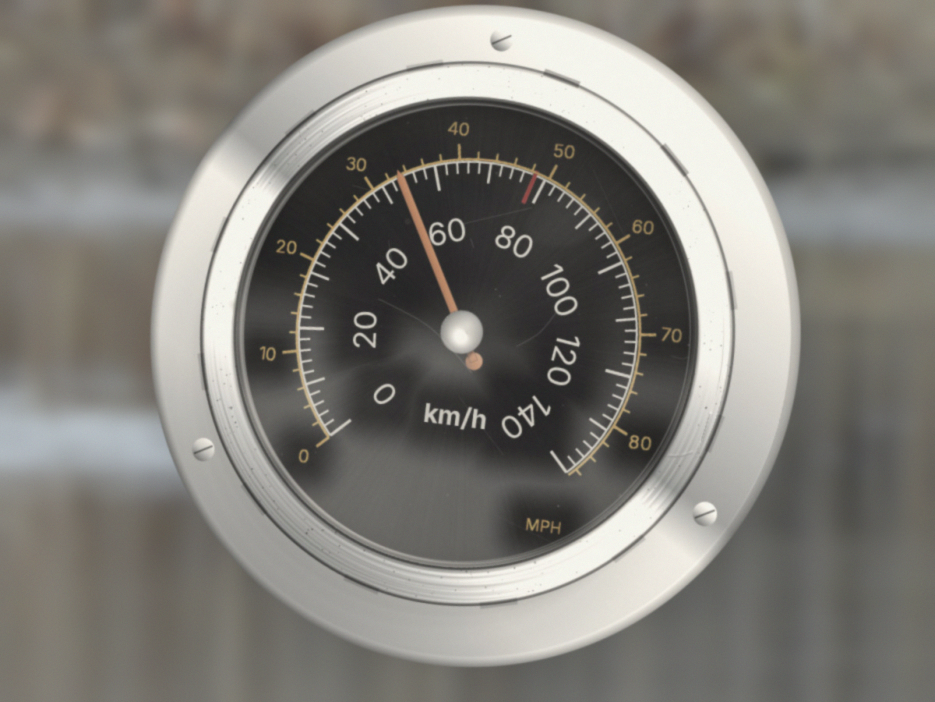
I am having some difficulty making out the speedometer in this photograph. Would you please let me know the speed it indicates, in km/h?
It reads 54 km/h
